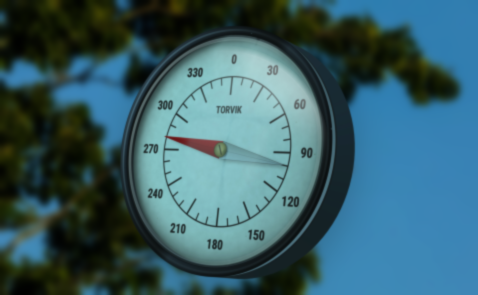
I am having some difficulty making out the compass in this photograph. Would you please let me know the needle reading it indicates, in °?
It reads 280 °
